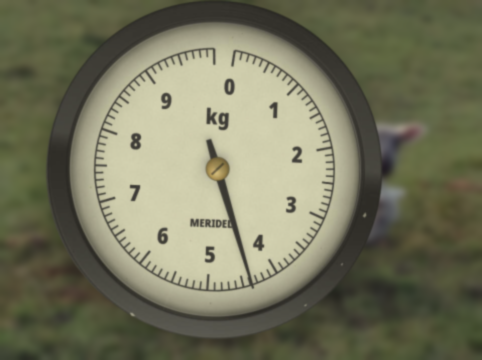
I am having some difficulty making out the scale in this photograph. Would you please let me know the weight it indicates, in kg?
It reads 4.4 kg
